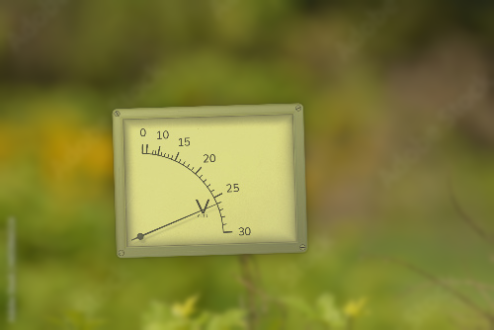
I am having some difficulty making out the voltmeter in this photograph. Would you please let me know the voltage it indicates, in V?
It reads 26 V
